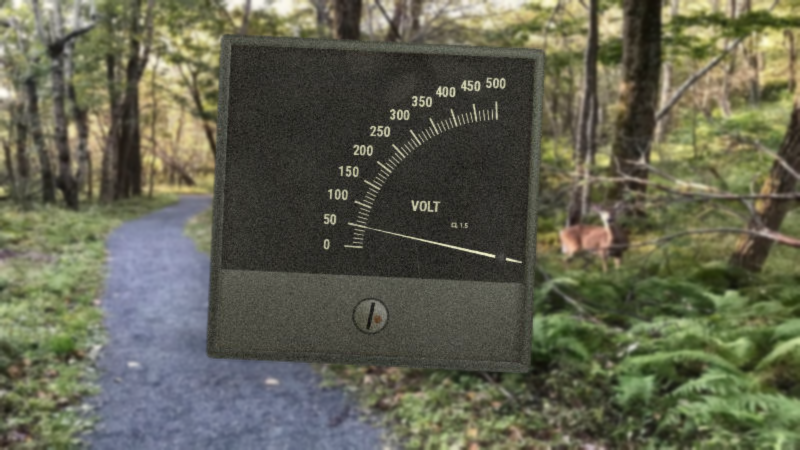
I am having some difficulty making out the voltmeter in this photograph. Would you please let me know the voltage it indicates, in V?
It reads 50 V
